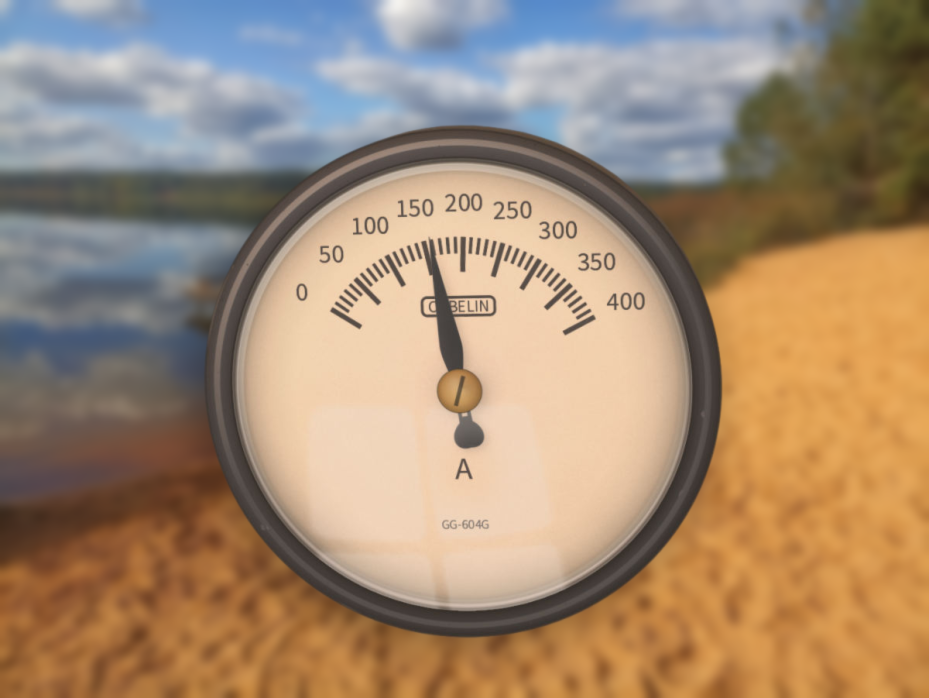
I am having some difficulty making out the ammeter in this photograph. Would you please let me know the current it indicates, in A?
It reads 160 A
